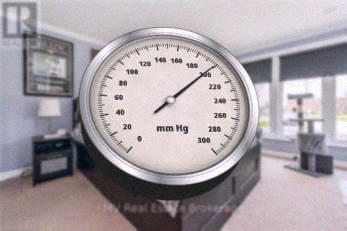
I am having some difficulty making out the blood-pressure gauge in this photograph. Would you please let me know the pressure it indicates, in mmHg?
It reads 200 mmHg
